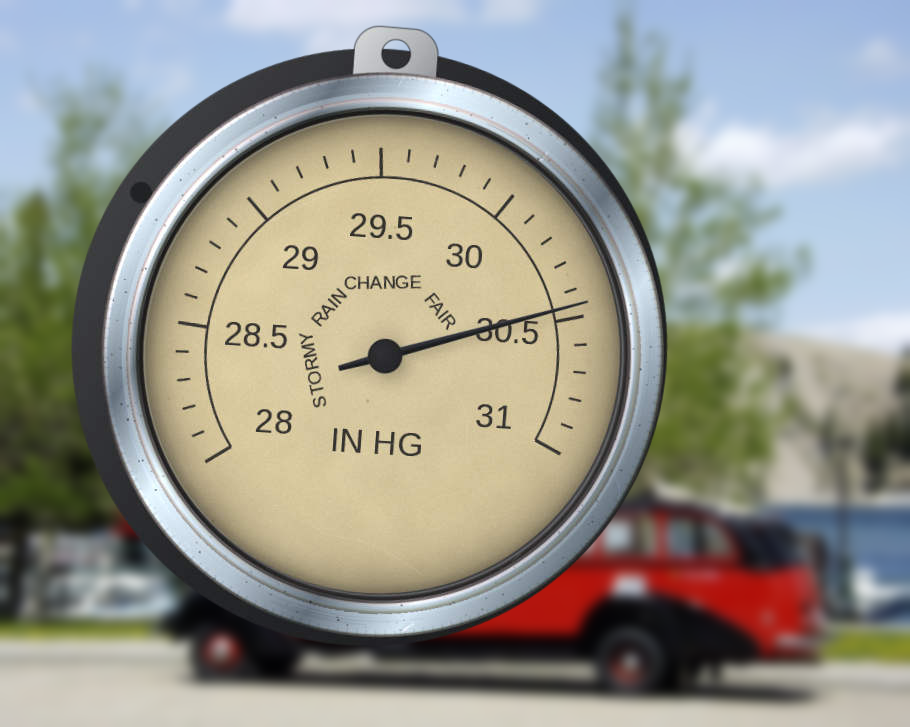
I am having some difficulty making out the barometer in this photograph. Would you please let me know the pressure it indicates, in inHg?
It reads 30.45 inHg
